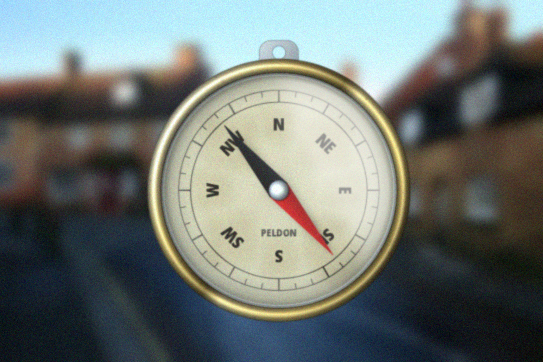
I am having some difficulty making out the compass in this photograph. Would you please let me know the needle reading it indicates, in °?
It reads 140 °
